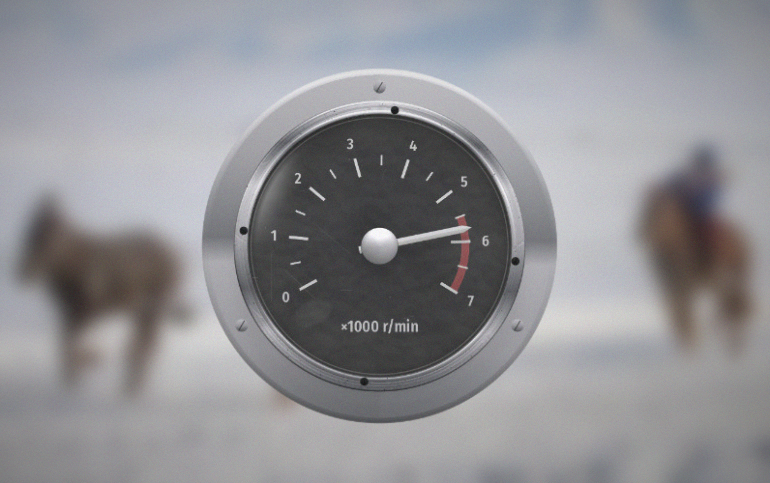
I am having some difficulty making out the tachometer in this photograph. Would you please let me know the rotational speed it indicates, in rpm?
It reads 5750 rpm
